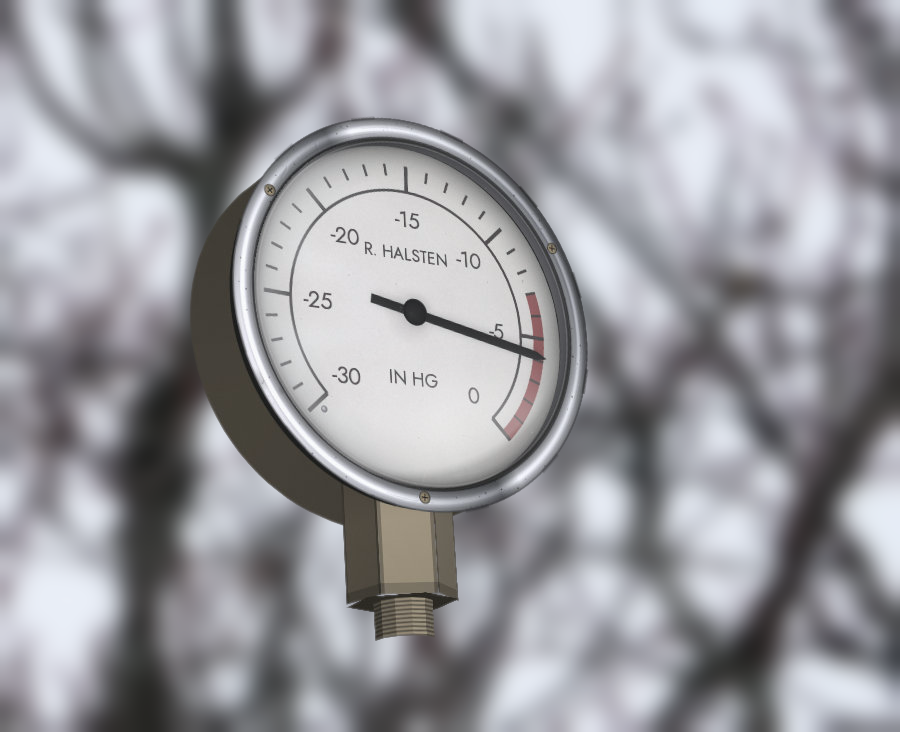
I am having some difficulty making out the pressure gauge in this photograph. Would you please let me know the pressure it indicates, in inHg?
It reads -4 inHg
